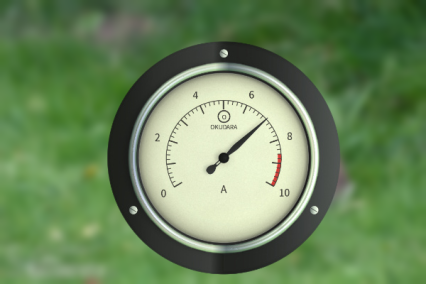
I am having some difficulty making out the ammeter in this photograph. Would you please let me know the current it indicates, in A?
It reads 7 A
